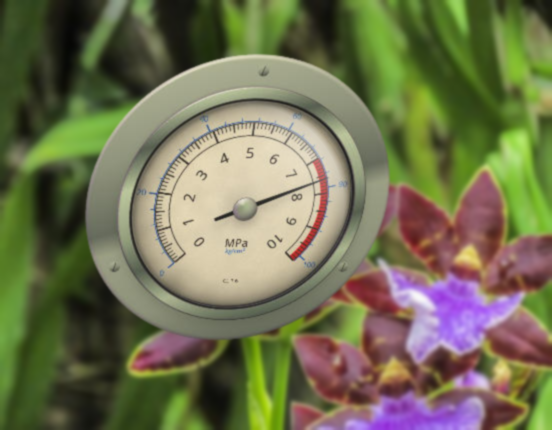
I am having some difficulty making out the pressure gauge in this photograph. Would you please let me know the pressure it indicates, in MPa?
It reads 7.5 MPa
